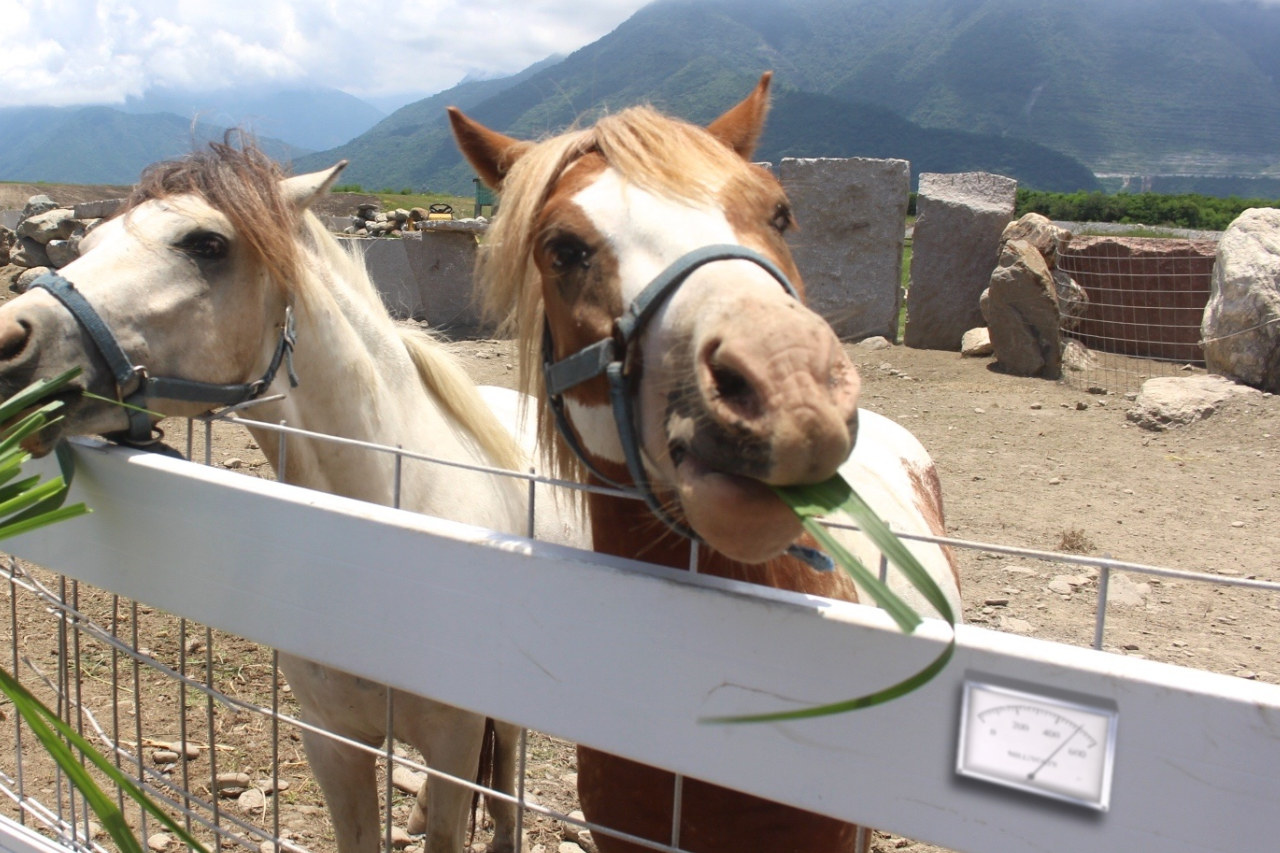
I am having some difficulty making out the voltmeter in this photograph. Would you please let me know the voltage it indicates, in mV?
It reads 500 mV
